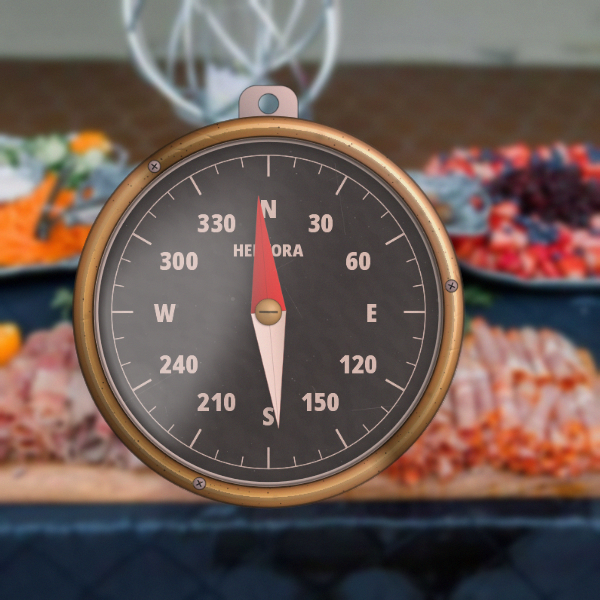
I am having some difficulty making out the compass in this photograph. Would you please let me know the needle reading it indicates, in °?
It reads 355 °
